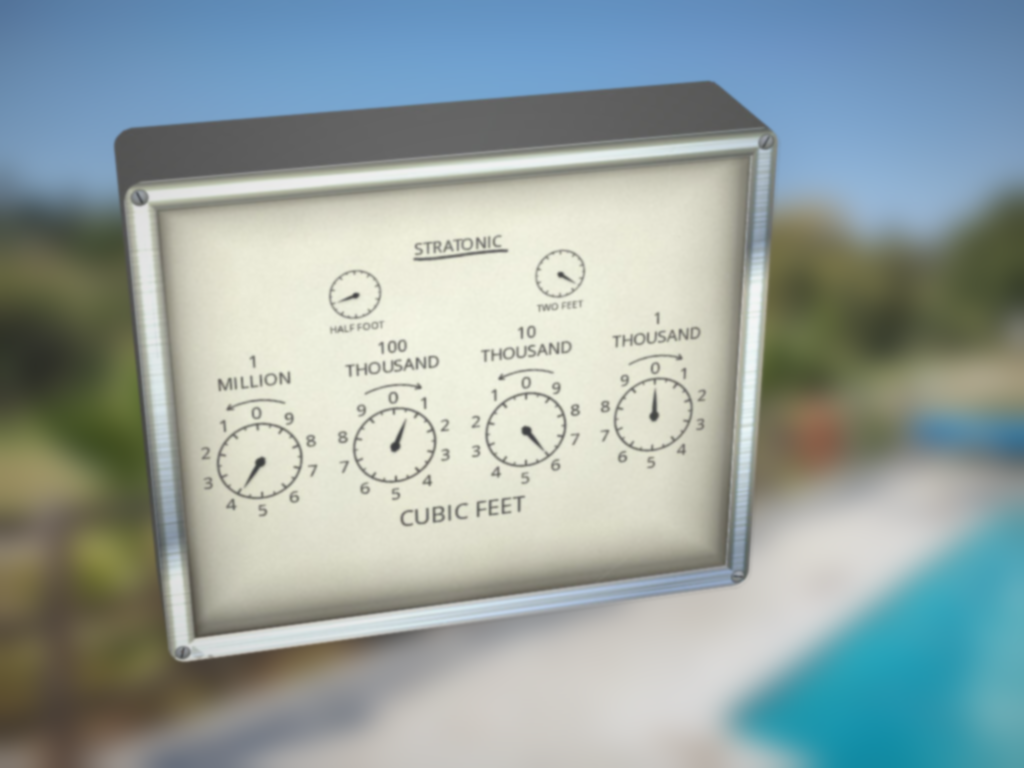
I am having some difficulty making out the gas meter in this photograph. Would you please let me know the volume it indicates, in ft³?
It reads 406000 ft³
